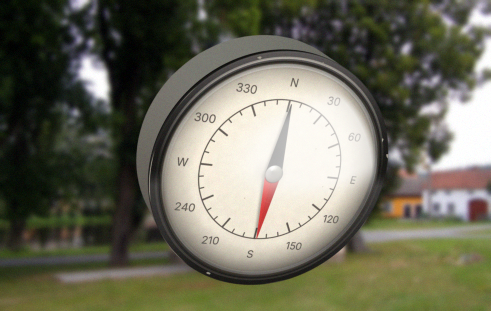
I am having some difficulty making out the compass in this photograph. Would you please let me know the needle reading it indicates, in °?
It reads 180 °
